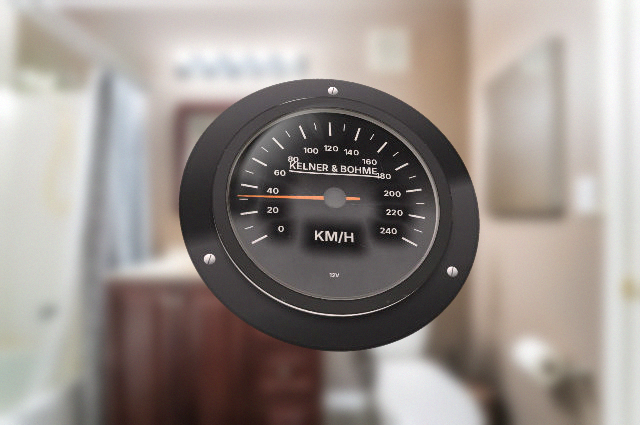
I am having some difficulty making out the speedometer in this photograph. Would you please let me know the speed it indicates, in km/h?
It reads 30 km/h
